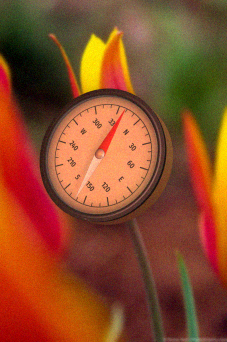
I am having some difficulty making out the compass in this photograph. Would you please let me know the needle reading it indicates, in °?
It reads 340 °
